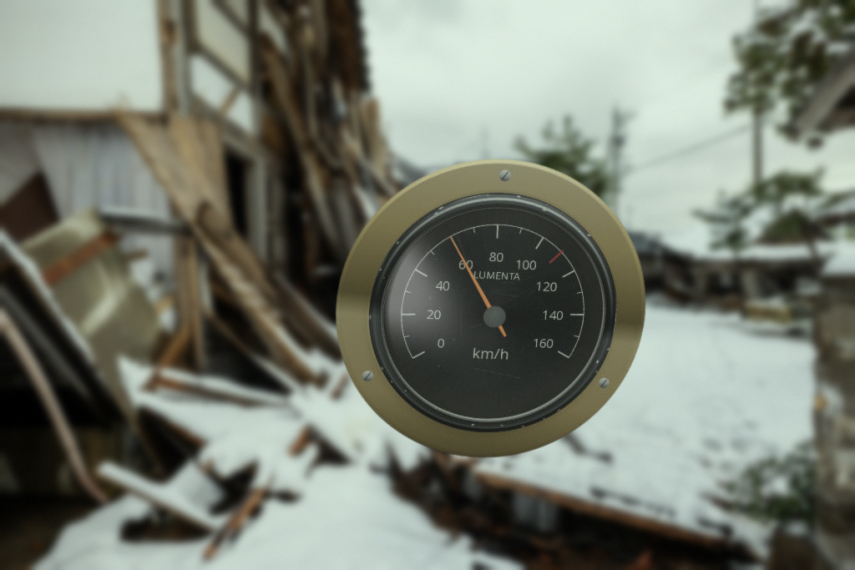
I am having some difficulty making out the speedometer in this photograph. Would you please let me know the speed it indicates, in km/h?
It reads 60 km/h
